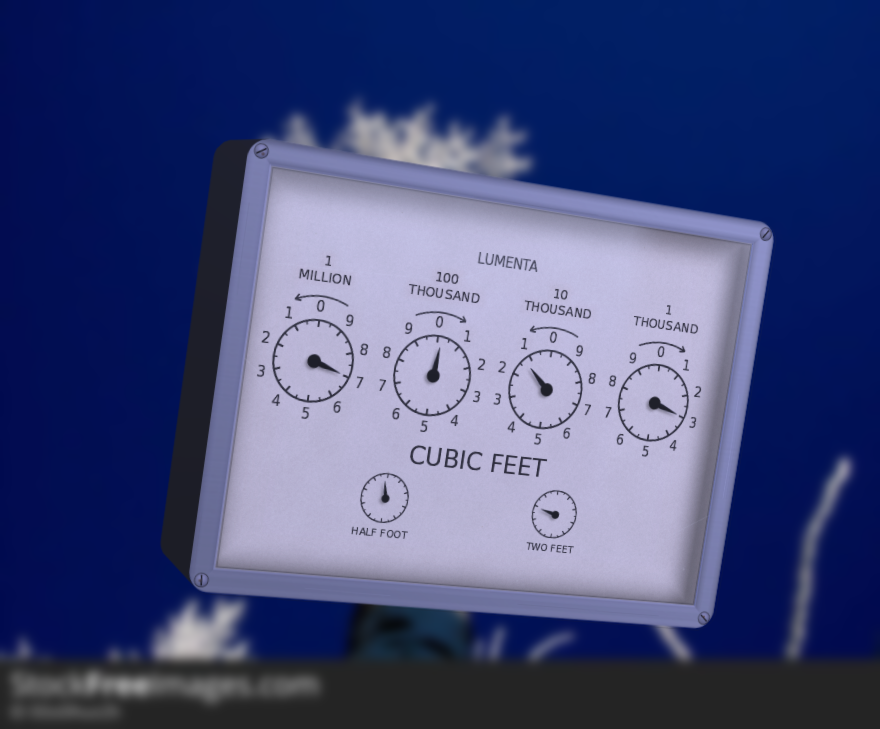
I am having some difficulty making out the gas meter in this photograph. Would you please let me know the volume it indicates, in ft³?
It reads 701300 ft³
